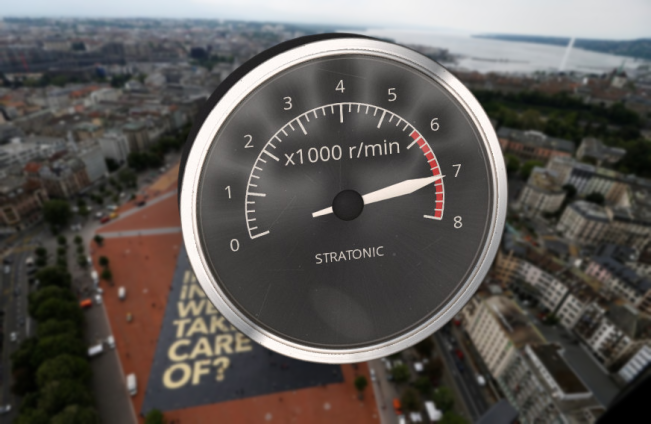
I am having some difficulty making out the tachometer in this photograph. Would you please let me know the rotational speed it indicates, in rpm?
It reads 7000 rpm
